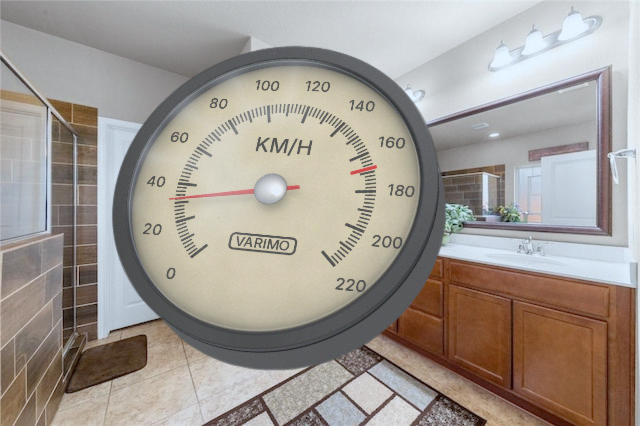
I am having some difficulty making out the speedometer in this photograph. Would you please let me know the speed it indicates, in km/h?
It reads 30 km/h
